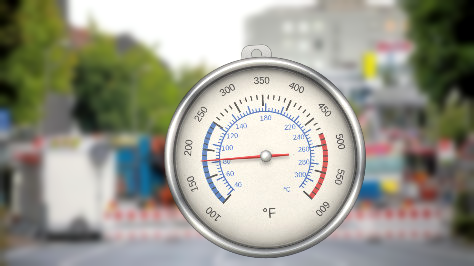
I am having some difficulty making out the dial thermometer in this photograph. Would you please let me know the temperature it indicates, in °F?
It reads 180 °F
